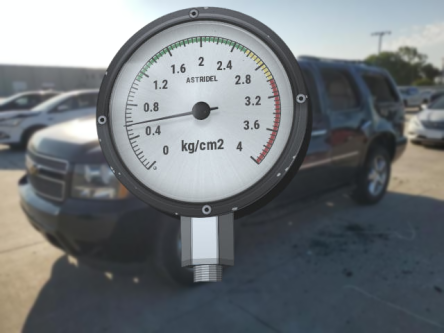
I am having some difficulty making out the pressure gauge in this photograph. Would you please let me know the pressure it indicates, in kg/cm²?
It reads 0.55 kg/cm²
